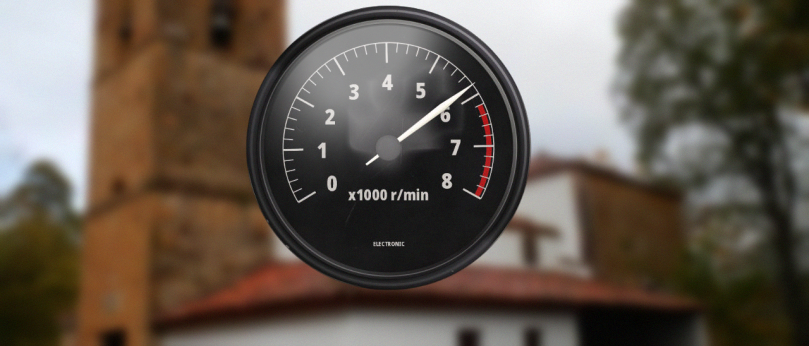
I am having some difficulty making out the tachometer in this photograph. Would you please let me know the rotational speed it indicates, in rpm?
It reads 5800 rpm
